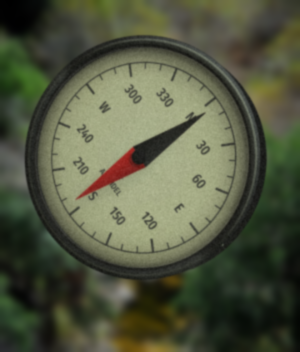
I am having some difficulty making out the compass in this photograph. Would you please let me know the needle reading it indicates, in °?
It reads 185 °
